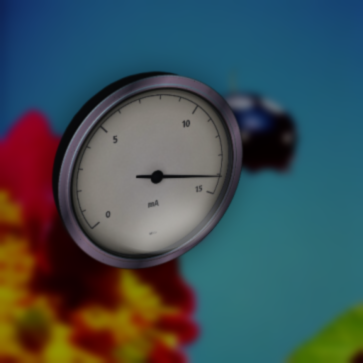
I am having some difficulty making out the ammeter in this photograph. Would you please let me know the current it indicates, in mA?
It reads 14 mA
